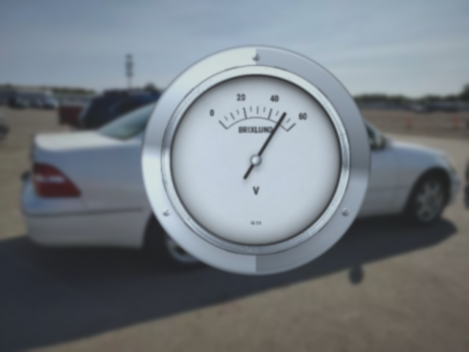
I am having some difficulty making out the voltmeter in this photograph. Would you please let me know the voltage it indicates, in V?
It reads 50 V
